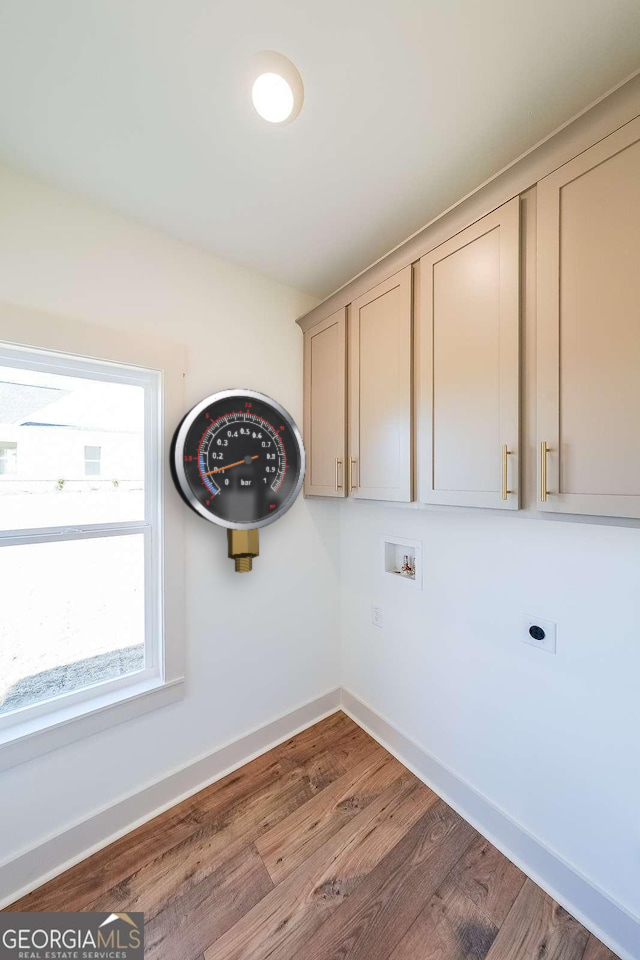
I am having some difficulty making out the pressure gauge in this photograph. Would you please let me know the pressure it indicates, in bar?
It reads 0.1 bar
